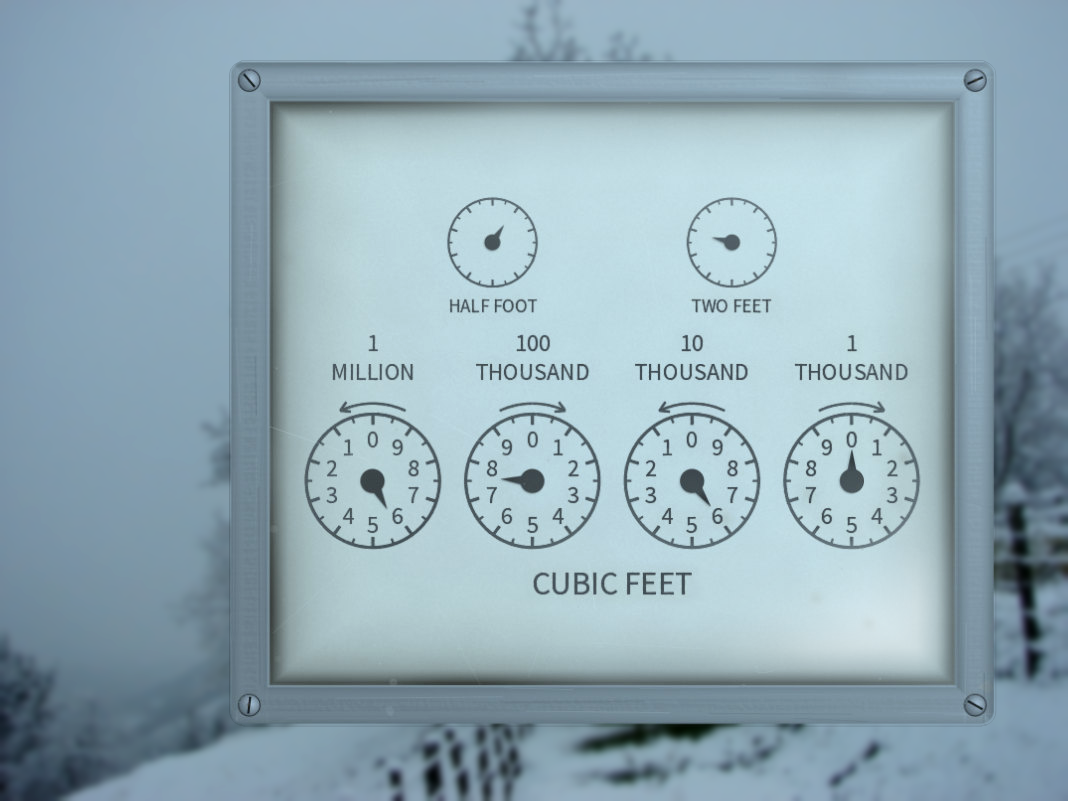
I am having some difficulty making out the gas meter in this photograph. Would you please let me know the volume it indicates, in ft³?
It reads 576000 ft³
